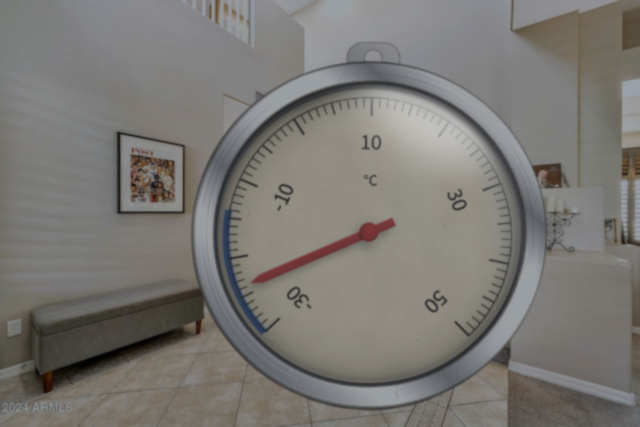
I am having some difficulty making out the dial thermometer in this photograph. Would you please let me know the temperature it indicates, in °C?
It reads -24 °C
